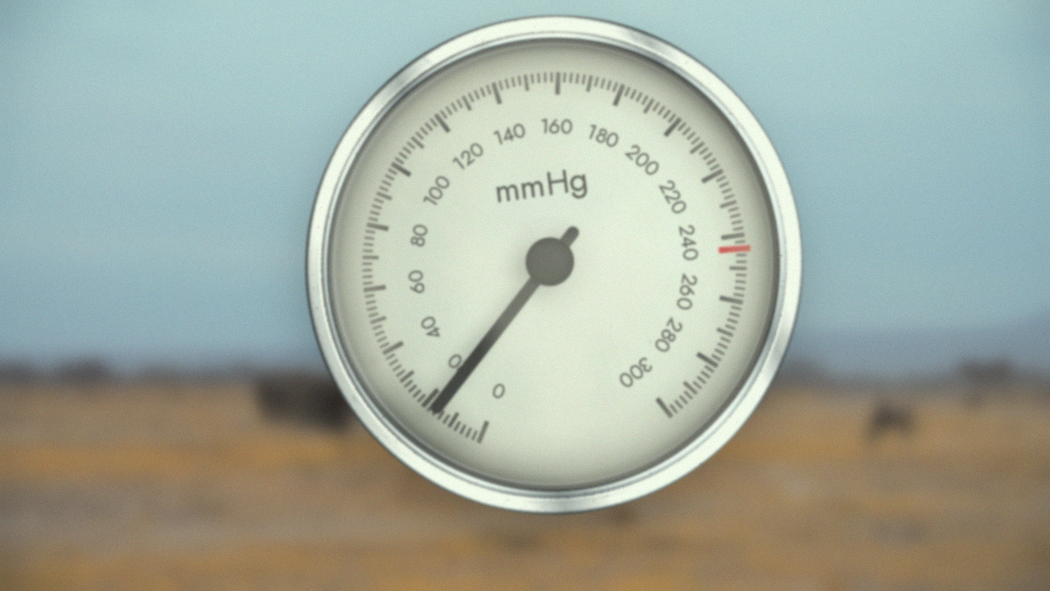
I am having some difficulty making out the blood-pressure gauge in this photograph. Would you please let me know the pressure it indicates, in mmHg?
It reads 16 mmHg
